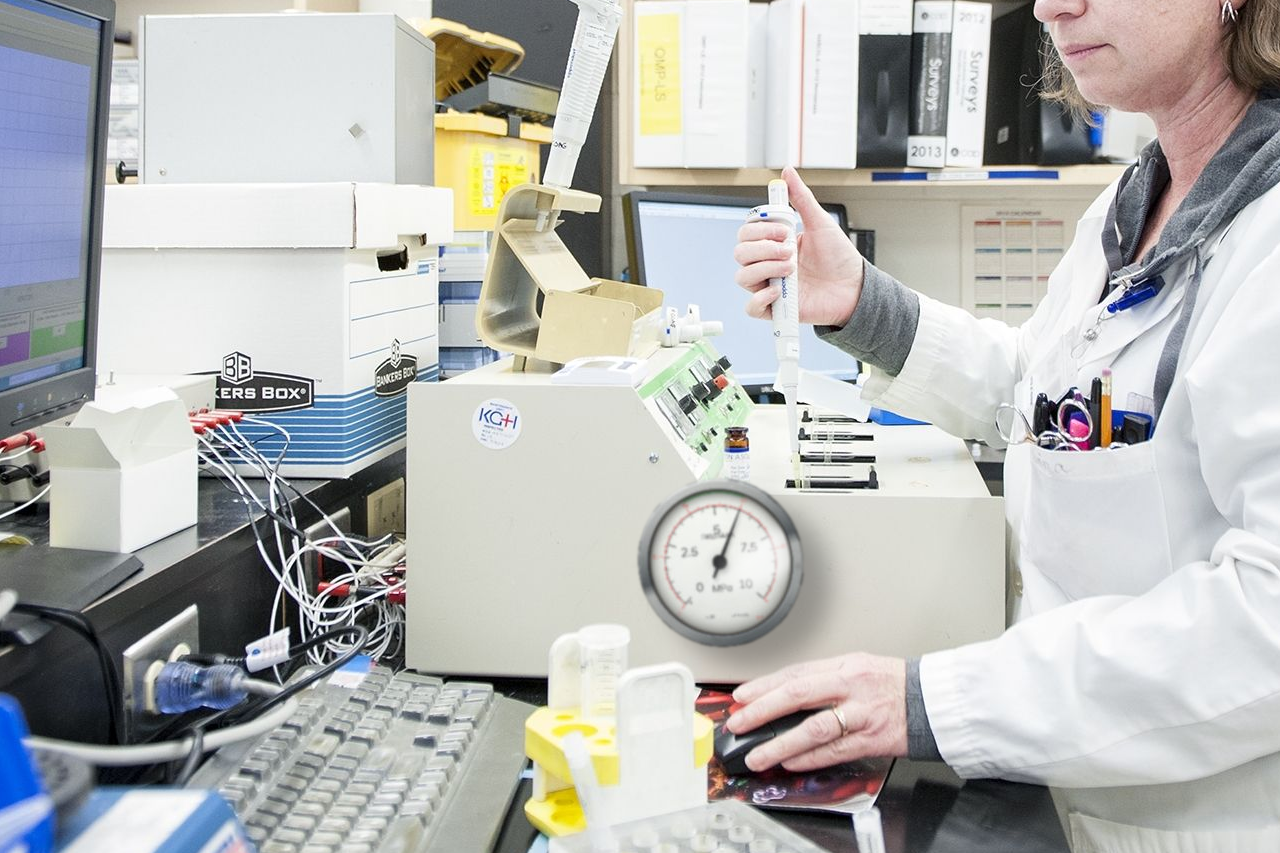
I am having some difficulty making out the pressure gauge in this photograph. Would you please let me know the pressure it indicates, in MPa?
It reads 6 MPa
